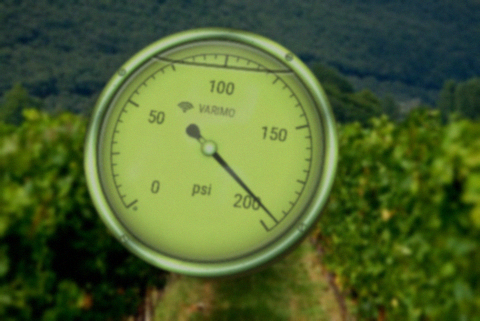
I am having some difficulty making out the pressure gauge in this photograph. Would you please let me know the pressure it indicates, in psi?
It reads 195 psi
